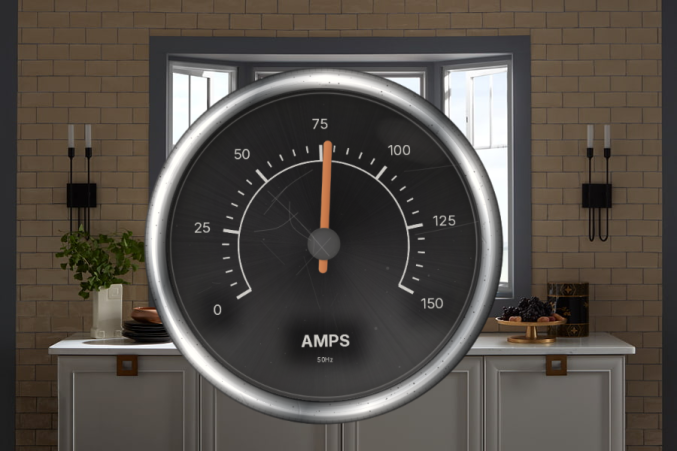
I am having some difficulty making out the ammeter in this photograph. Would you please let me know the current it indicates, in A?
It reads 77.5 A
